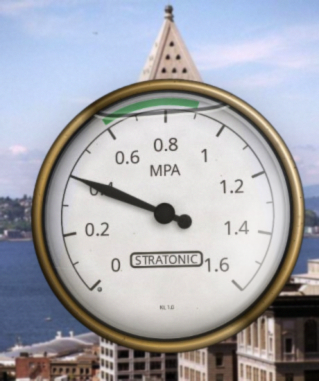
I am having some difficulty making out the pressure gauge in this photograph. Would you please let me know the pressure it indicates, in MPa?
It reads 0.4 MPa
